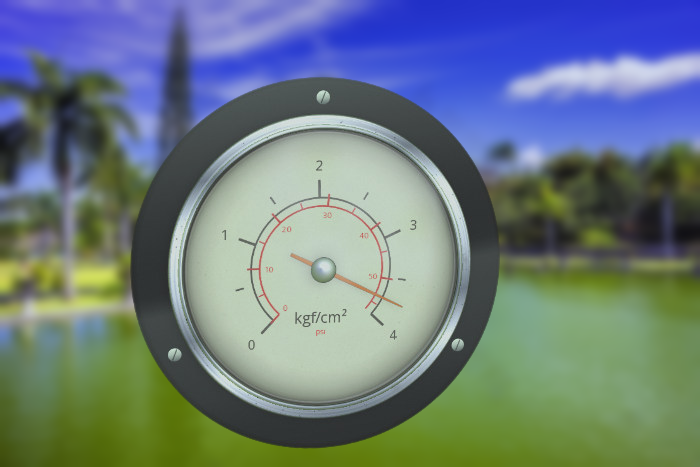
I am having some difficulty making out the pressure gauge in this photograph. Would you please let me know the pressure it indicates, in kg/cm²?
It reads 3.75 kg/cm²
